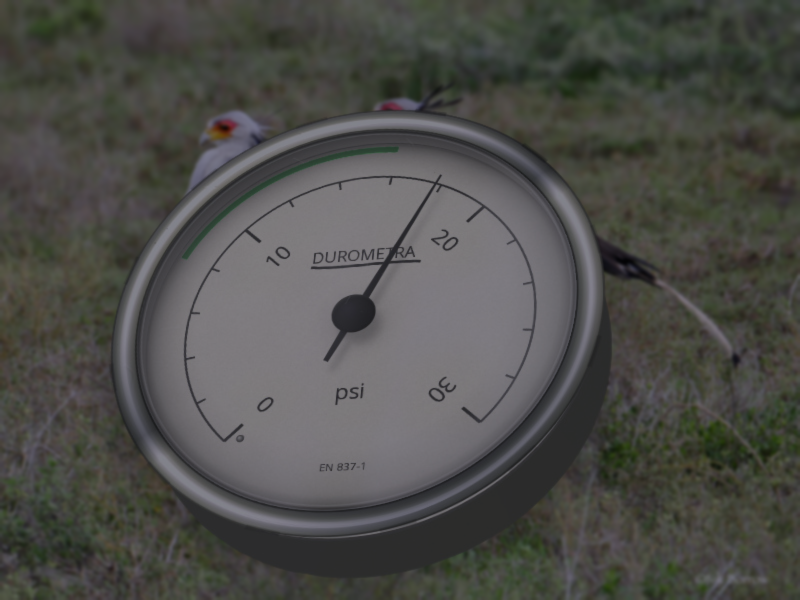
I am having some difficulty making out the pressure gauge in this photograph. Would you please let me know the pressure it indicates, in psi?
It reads 18 psi
